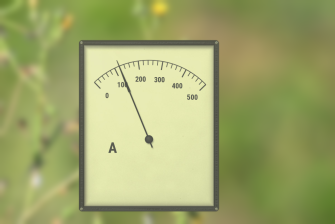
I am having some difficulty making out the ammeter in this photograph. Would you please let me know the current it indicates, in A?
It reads 120 A
